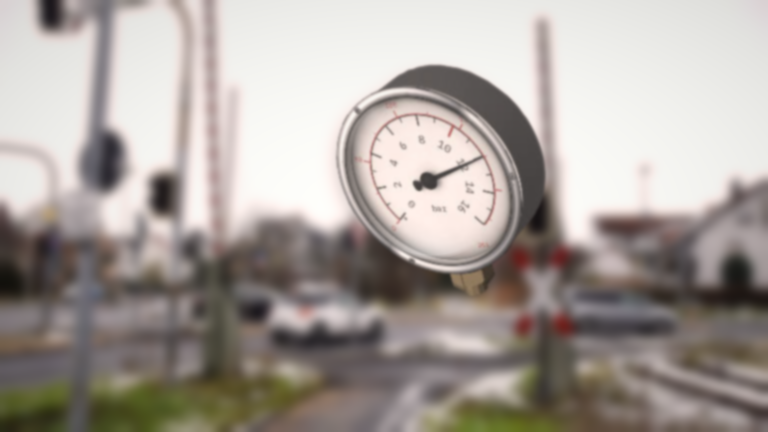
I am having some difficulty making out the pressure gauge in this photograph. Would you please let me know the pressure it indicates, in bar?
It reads 12 bar
